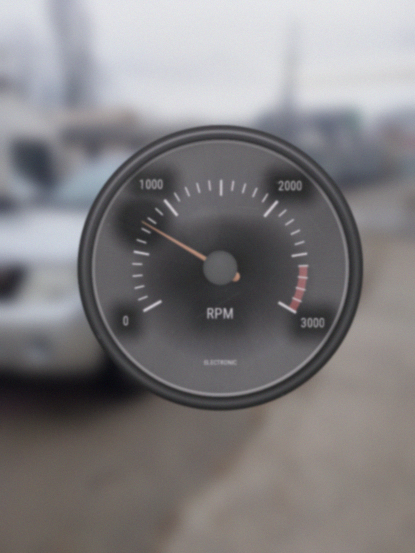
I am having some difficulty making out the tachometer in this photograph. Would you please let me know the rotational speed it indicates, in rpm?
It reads 750 rpm
